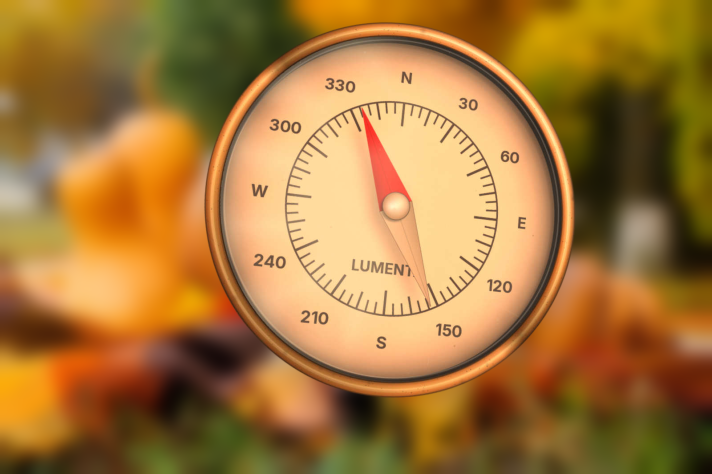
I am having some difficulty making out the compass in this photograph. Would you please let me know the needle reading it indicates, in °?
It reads 335 °
